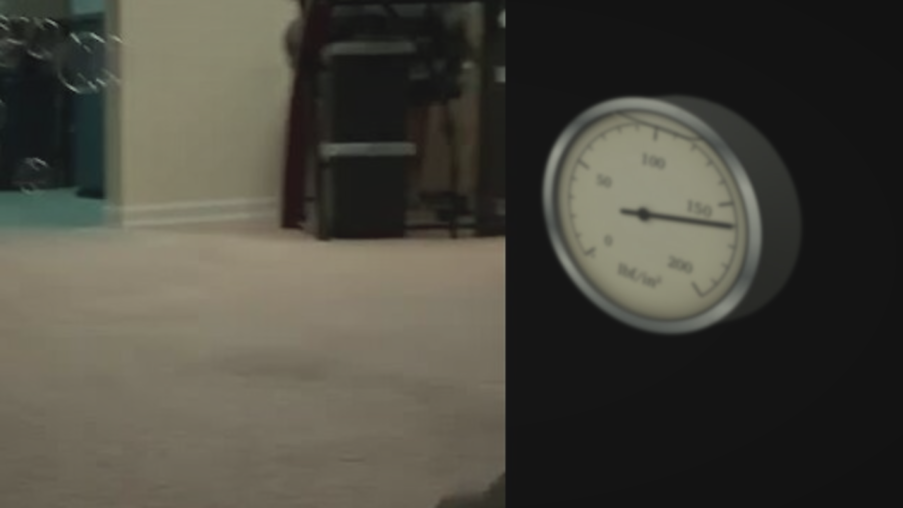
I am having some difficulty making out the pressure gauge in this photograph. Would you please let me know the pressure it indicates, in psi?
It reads 160 psi
